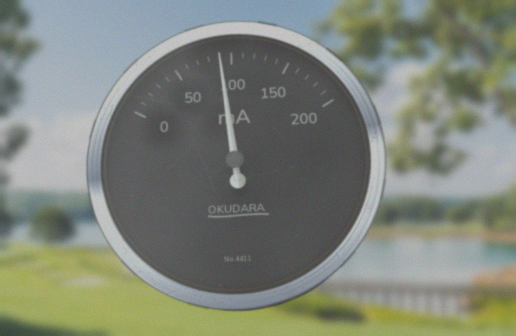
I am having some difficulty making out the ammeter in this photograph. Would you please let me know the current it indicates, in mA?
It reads 90 mA
